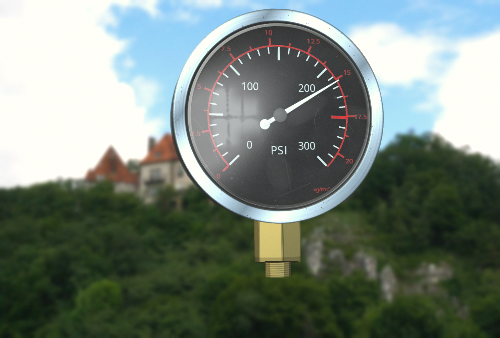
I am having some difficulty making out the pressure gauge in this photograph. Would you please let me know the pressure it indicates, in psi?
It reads 215 psi
